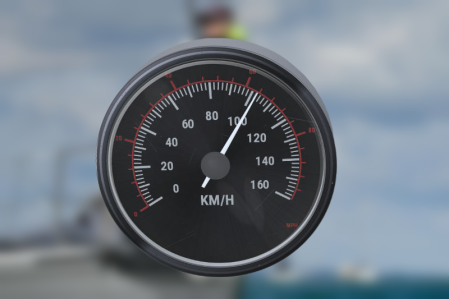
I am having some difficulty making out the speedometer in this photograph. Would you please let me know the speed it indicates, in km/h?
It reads 102 km/h
